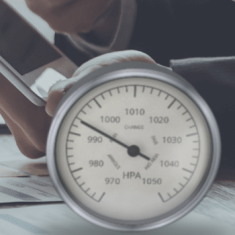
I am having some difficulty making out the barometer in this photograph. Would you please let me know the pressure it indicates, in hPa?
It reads 994 hPa
